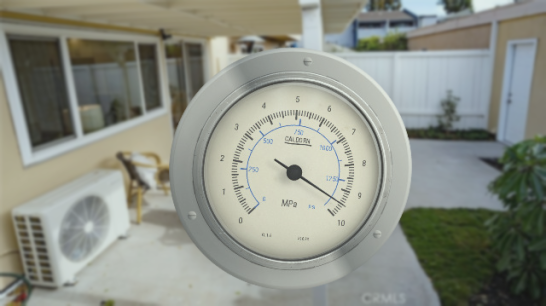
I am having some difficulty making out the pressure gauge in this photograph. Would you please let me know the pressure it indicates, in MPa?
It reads 9.5 MPa
